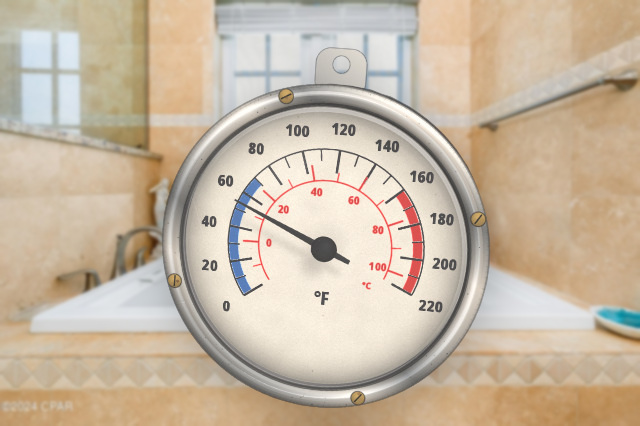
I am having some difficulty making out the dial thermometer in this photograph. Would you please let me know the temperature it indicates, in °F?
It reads 55 °F
